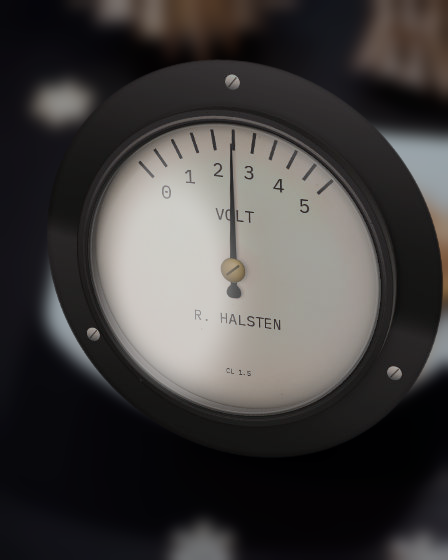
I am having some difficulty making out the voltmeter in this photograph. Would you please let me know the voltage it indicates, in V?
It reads 2.5 V
